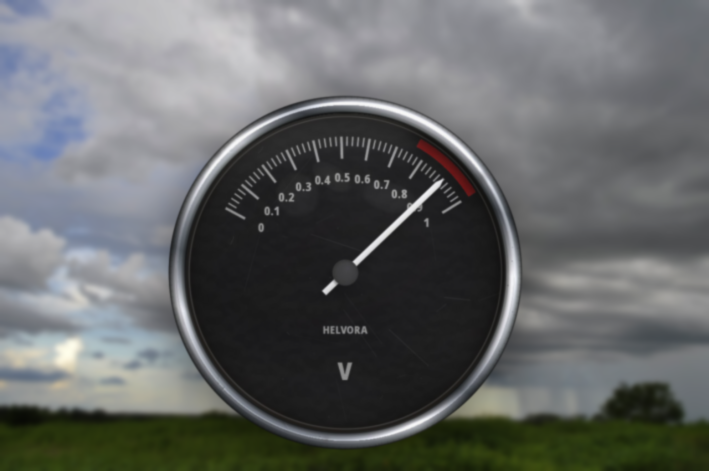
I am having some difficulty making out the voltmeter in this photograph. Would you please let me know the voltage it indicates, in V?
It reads 0.9 V
